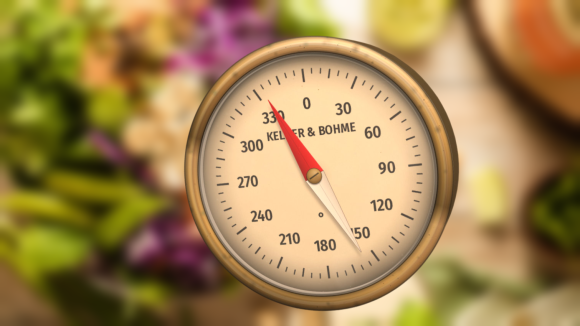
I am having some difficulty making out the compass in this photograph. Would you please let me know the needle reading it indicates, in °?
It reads 335 °
